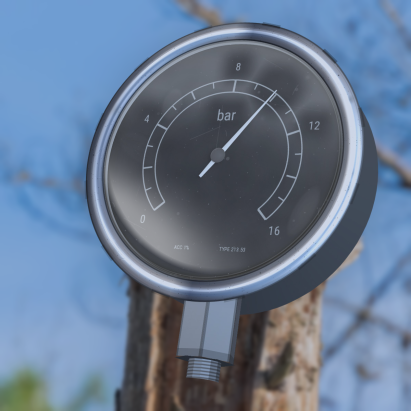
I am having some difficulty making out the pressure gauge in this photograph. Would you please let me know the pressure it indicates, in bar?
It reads 10 bar
